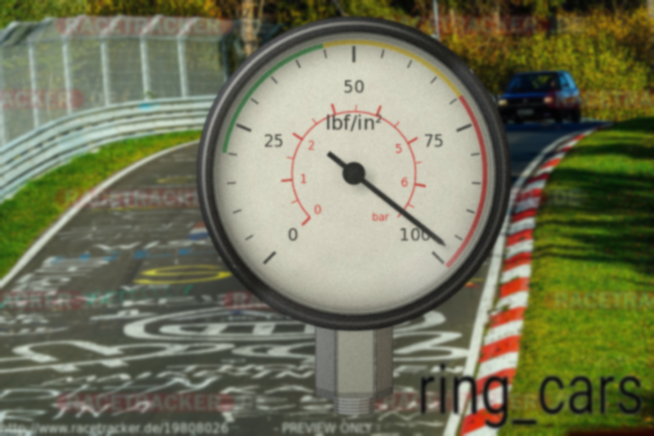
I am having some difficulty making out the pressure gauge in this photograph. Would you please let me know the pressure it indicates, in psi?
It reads 97.5 psi
